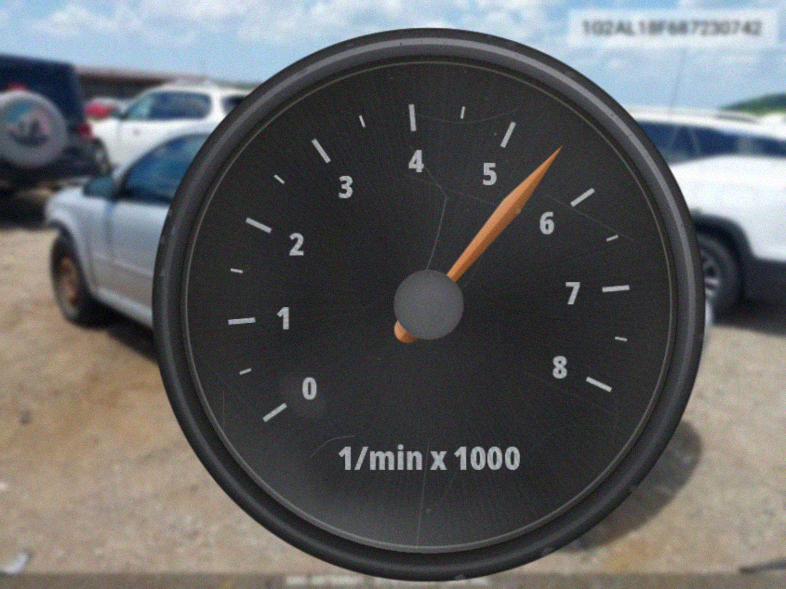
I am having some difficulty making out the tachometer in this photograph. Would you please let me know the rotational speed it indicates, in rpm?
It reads 5500 rpm
